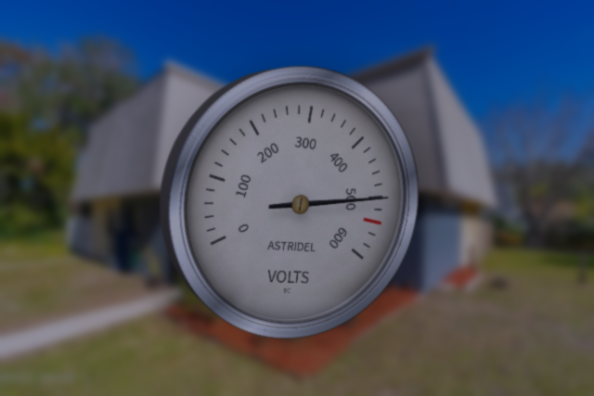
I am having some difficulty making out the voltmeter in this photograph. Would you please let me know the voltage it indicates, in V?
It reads 500 V
